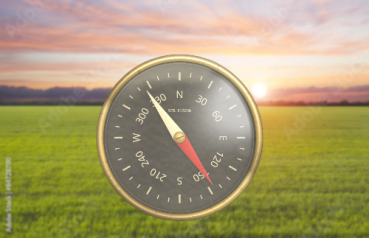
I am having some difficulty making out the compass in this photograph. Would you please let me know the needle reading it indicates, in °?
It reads 145 °
